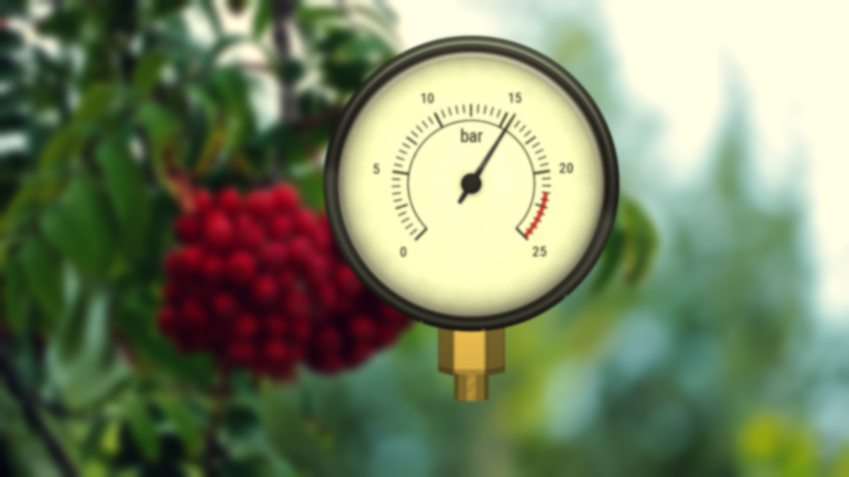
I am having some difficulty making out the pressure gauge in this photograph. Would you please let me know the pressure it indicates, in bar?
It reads 15.5 bar
